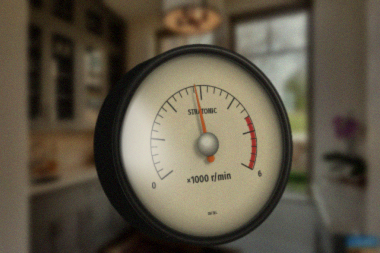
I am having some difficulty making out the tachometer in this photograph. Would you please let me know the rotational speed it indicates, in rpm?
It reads 2800 rpm
